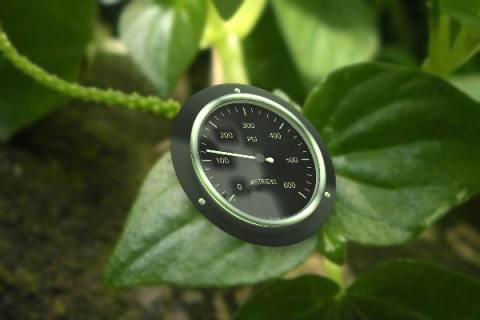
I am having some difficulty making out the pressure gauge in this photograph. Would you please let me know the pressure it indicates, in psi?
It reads 120 psi
